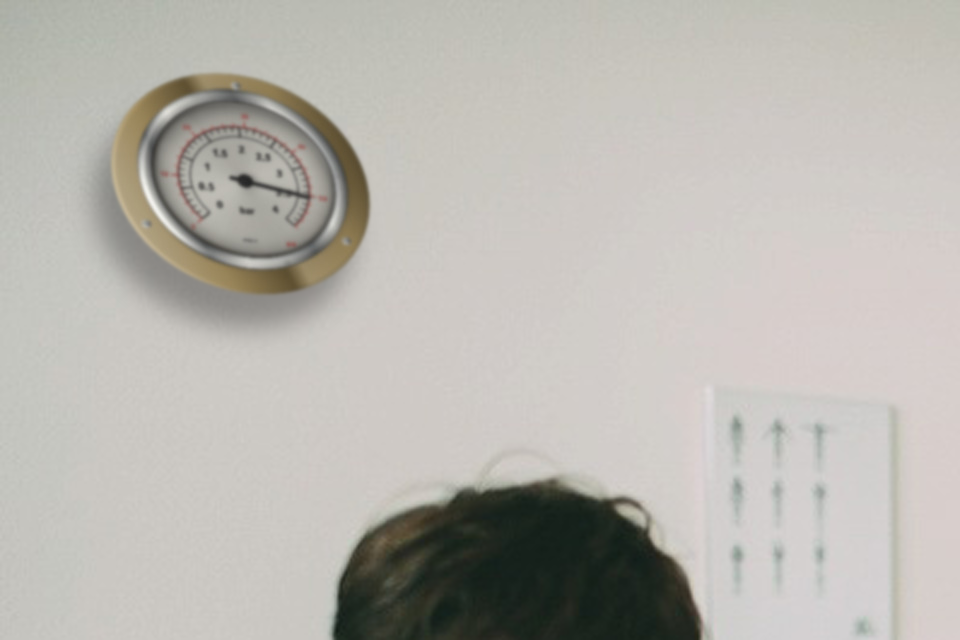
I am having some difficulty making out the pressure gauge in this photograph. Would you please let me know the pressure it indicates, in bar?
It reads 3.5 bar
